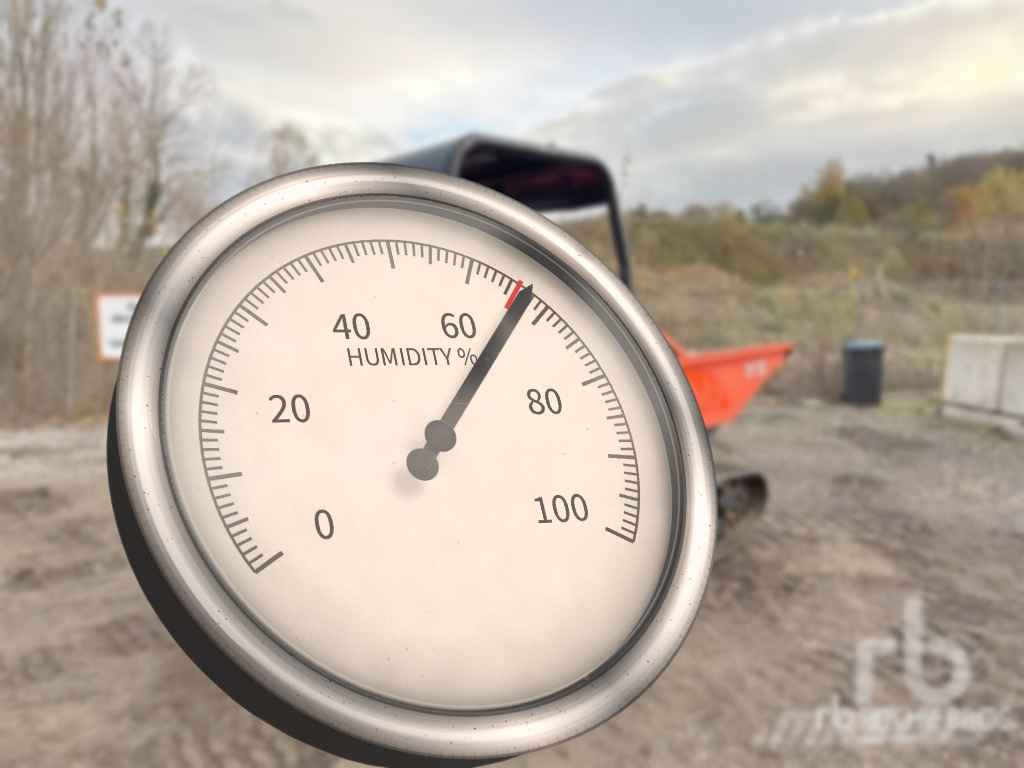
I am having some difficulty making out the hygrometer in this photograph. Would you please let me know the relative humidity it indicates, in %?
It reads 67 %
